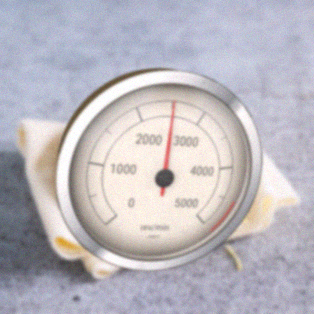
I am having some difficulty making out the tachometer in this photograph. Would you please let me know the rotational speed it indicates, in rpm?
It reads 2500 rpm
